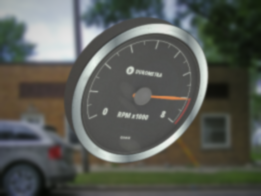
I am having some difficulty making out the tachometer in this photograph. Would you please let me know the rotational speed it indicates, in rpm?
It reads 7000 rpm
